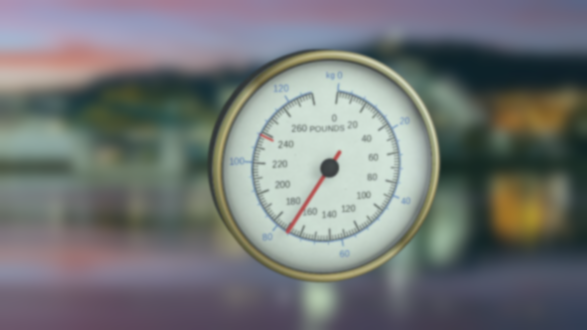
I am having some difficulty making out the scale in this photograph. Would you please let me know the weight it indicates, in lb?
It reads 170 lb
